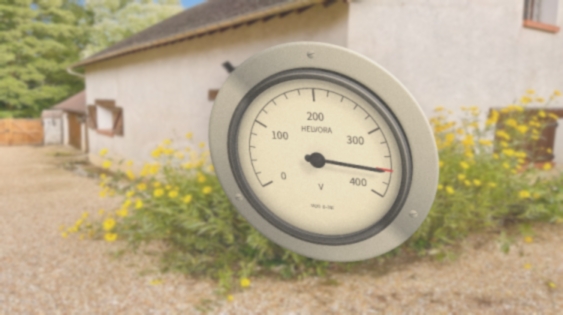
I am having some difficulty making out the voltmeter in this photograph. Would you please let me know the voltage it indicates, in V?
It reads 360 V
